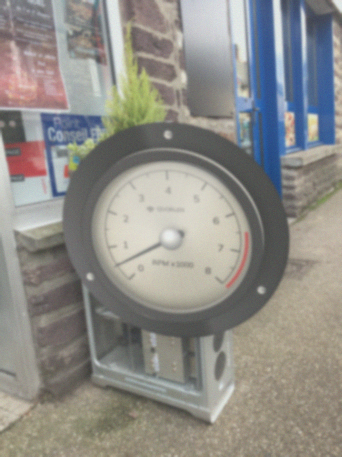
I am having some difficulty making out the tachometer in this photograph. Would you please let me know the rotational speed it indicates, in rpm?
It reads 500 rpm
